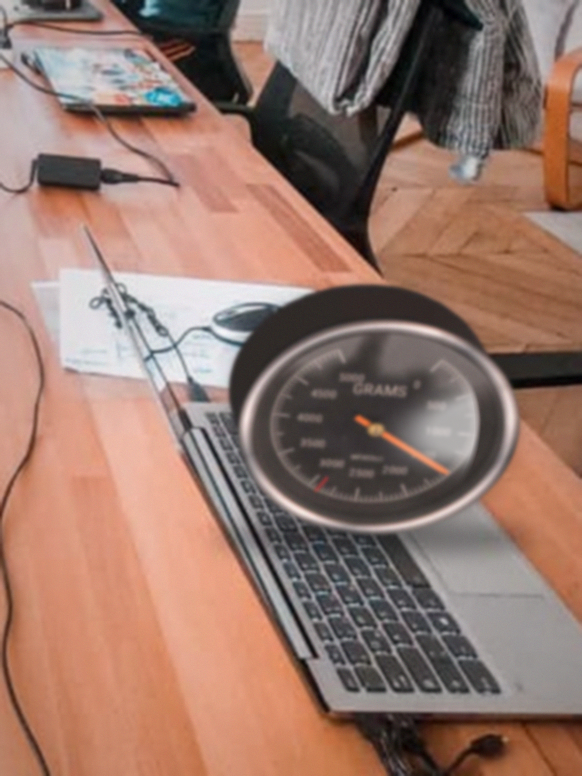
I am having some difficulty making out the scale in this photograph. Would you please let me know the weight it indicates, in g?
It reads 1500 g
